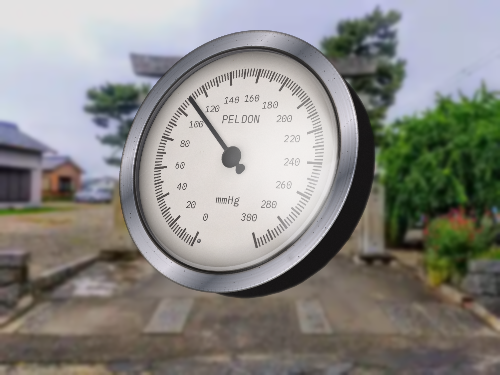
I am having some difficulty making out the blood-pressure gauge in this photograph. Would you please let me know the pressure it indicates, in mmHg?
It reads 110 mmHg
